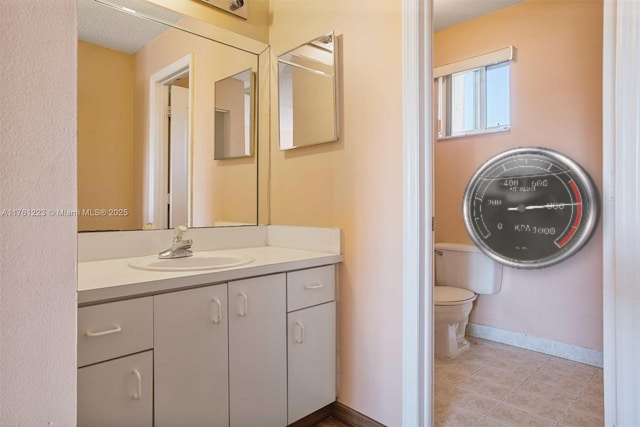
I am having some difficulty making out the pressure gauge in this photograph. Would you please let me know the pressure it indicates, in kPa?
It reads 800 kPa
